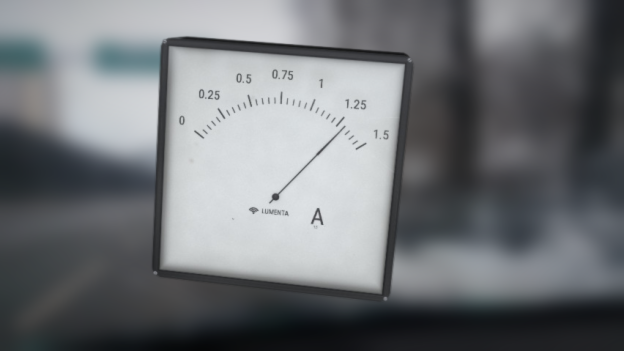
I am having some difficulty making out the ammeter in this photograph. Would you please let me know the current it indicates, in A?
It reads 1.3 A
